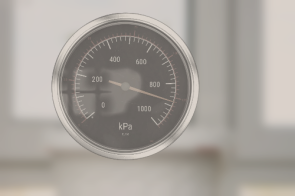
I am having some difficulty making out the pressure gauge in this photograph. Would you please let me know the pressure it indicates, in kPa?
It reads 880 kPa
